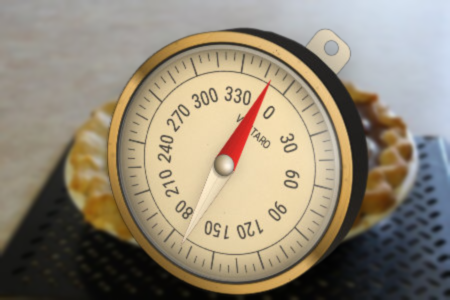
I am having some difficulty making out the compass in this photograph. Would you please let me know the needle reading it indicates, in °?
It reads 350 °
